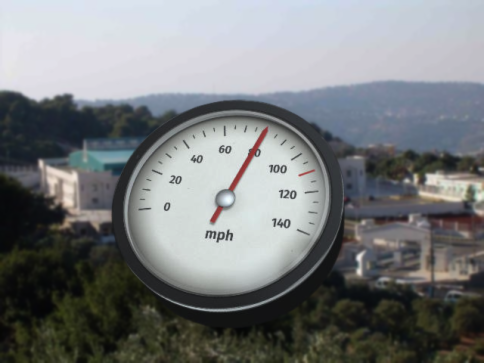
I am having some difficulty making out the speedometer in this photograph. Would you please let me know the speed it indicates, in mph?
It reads 80 mph
